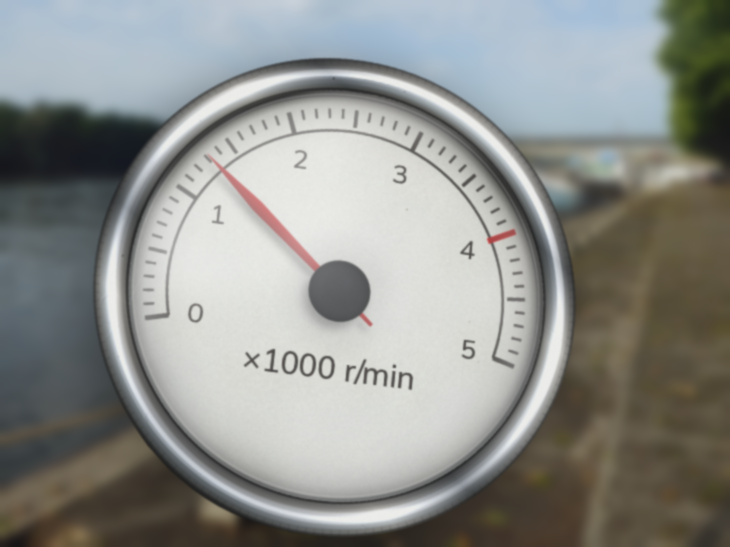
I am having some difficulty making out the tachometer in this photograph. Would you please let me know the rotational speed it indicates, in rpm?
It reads 1300 rpm
